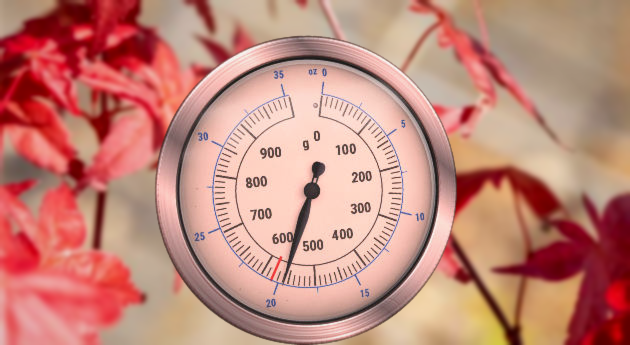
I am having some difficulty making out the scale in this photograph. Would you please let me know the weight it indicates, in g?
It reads 560 g
